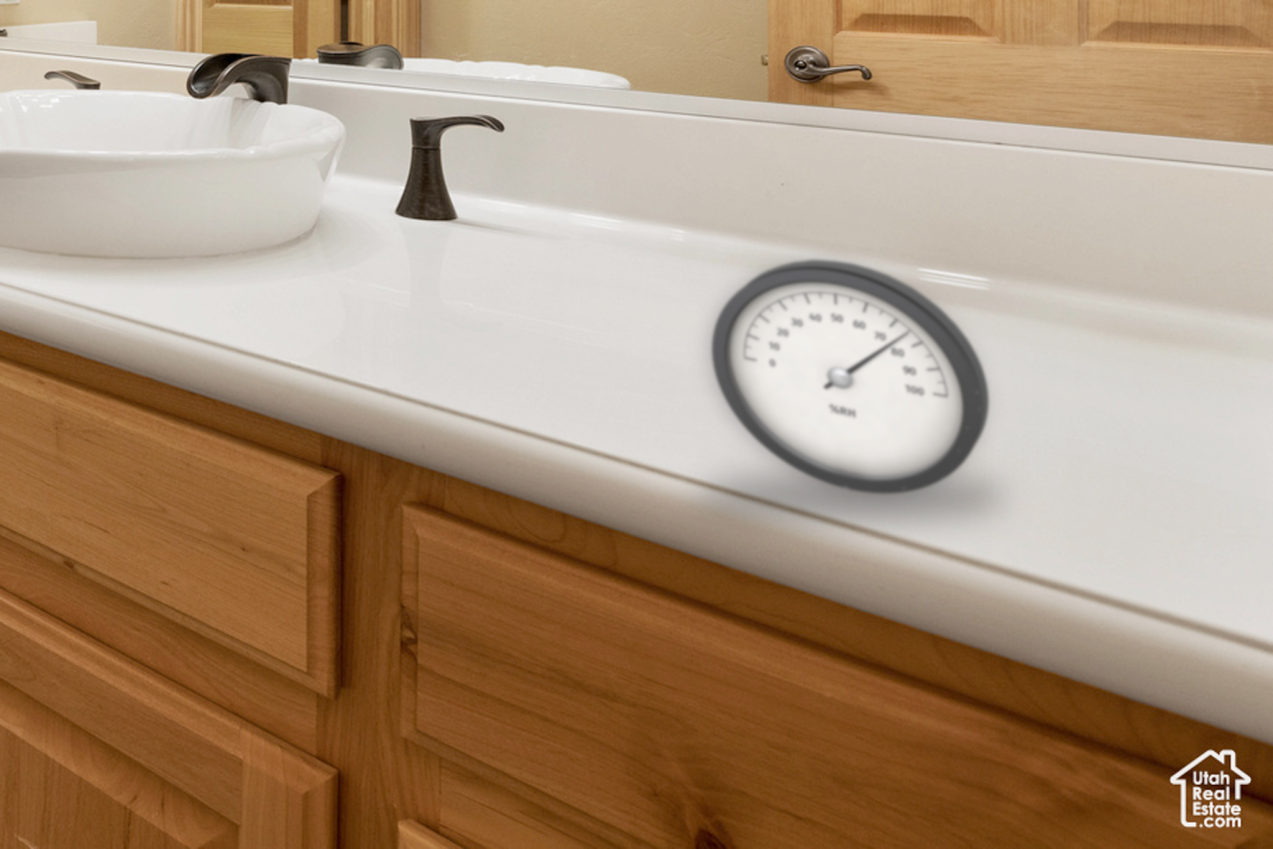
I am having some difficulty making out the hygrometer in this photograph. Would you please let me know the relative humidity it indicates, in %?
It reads 75 %
